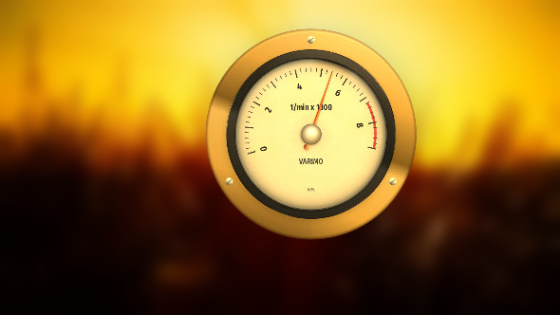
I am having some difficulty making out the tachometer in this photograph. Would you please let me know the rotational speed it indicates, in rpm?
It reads 5400 rpm
